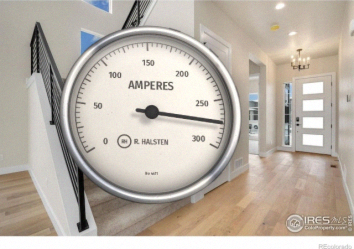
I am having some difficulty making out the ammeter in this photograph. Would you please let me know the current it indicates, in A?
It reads 275 A
